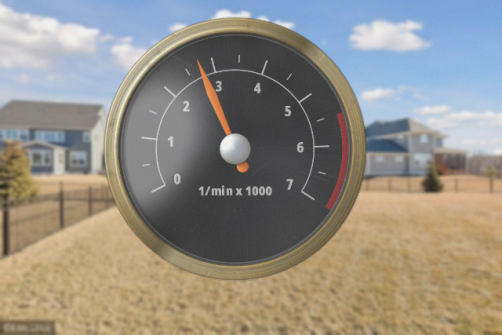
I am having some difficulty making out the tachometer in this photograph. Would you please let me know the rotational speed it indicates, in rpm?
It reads 2750 rpm
